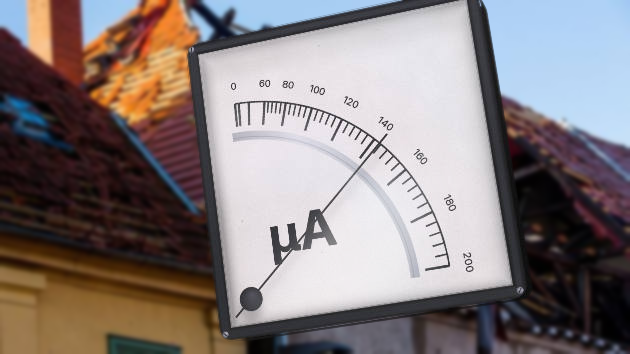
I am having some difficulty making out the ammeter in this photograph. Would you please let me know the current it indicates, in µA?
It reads 144 µA
